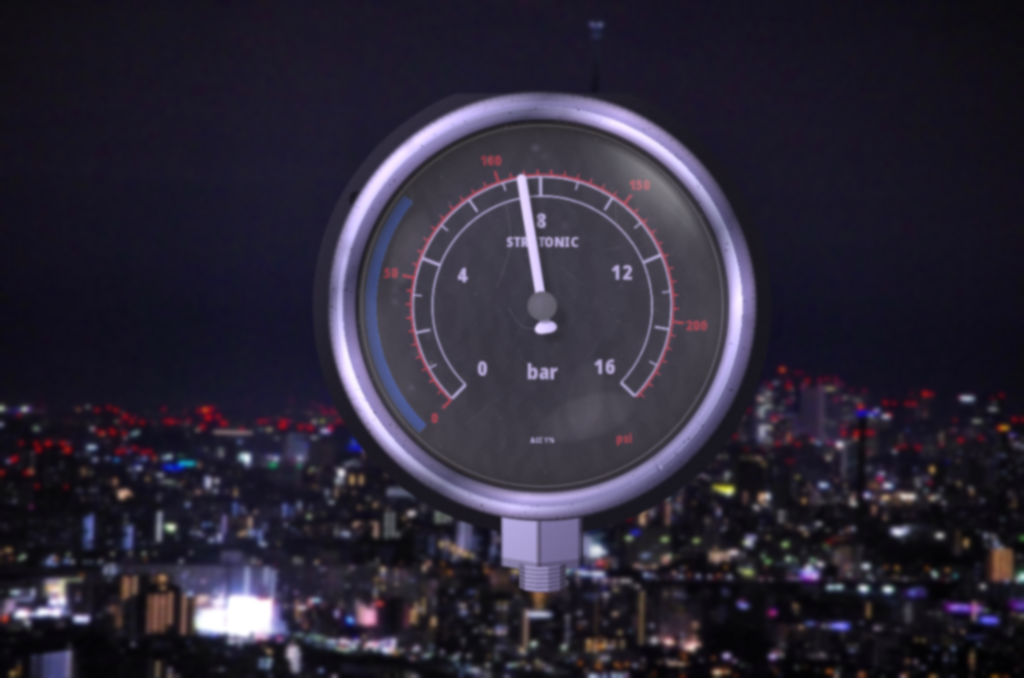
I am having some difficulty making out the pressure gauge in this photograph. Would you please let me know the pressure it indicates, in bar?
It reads 7.5 bar
